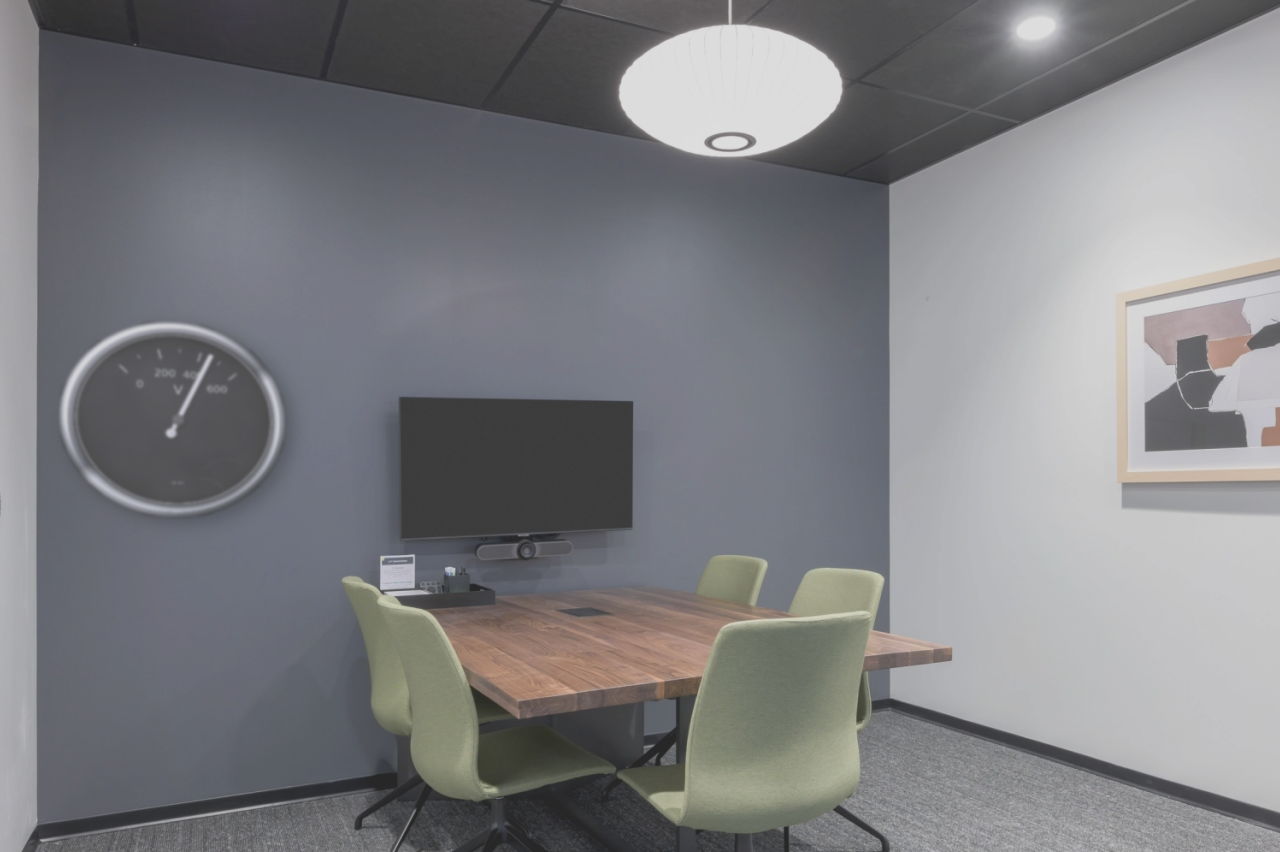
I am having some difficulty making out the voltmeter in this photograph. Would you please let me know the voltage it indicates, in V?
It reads 450 V
